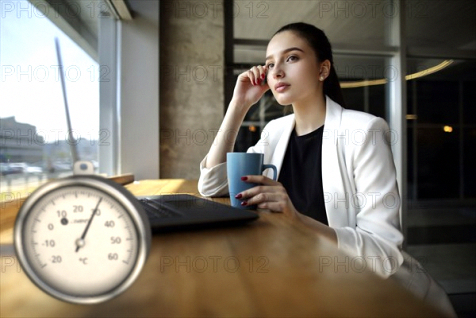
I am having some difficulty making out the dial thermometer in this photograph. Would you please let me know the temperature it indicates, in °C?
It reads 30 °C
